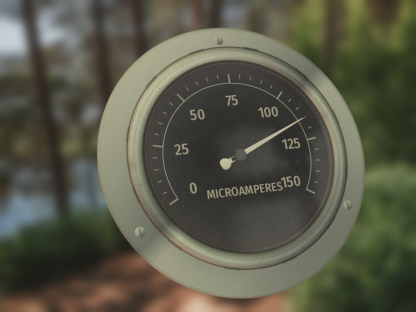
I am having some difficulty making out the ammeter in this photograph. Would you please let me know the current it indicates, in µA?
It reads 115 µA
